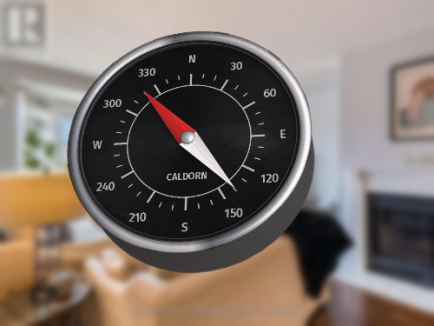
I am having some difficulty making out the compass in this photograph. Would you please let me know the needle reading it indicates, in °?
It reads 320 °
